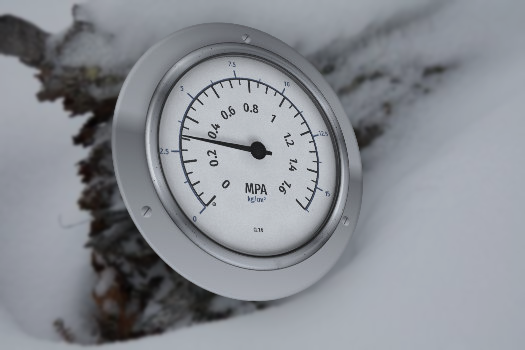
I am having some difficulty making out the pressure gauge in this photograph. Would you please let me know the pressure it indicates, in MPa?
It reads 0.3 MPa
